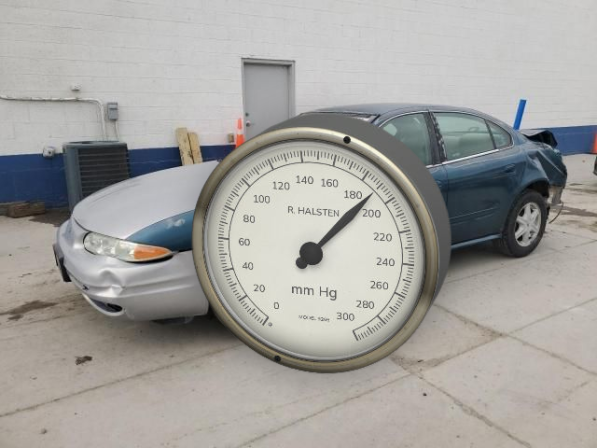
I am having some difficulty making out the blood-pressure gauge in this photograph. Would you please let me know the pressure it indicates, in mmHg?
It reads 190 mmHg
